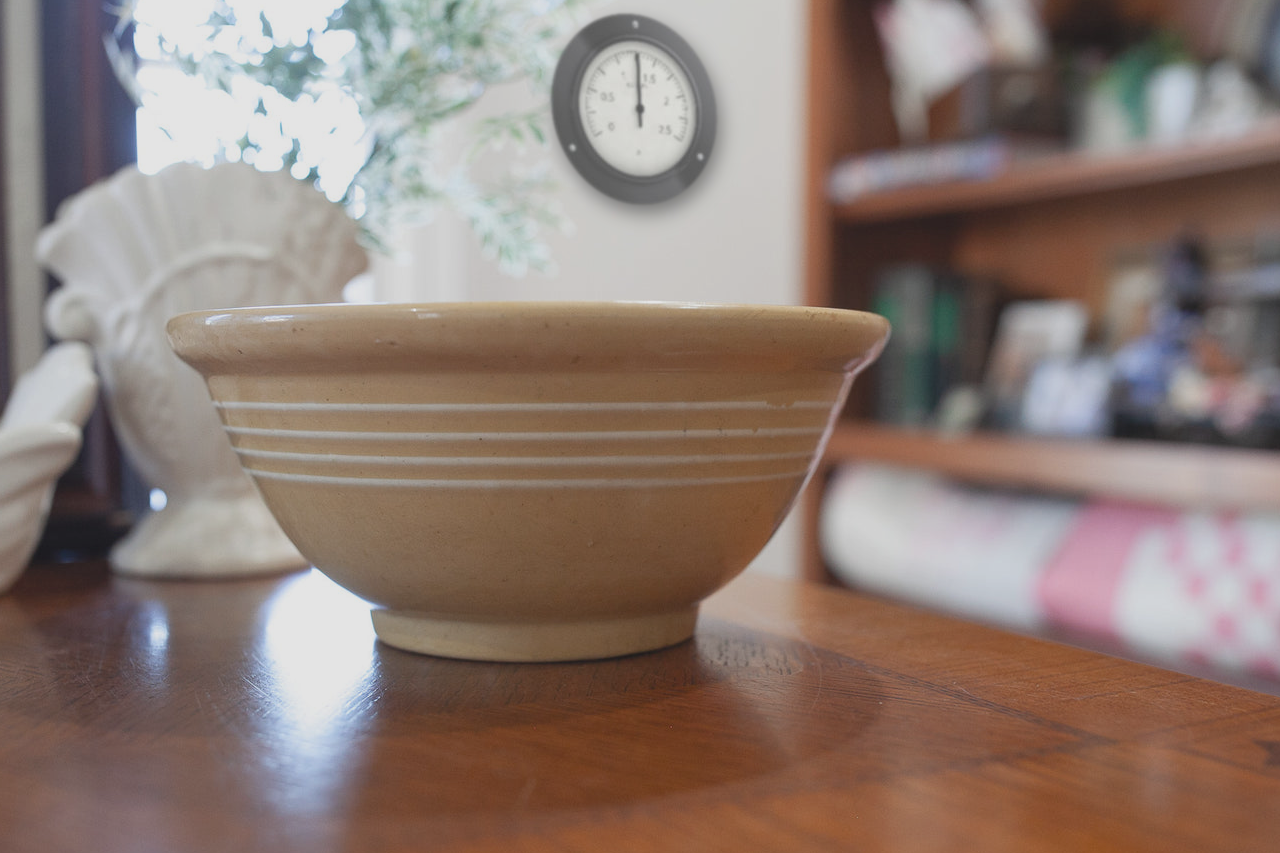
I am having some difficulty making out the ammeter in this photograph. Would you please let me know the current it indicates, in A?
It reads 1.25 A
